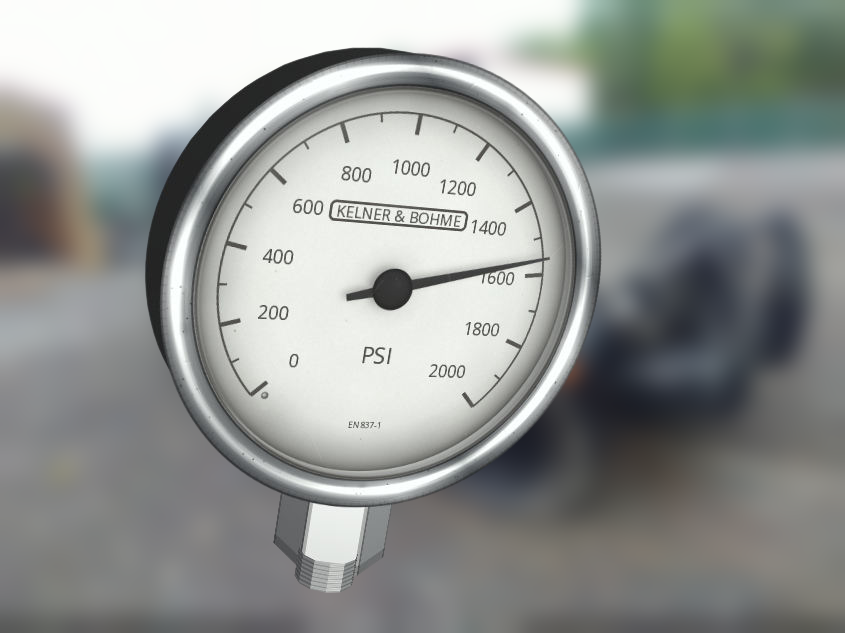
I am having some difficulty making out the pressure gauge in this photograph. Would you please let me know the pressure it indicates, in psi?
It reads 1550 psi
